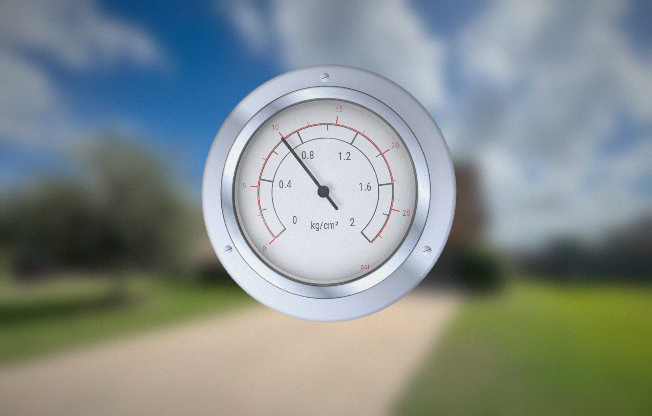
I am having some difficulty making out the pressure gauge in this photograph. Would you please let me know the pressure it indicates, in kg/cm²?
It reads 0.7 kg/cm²
